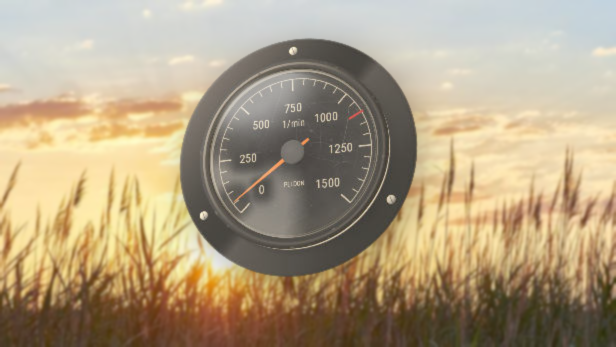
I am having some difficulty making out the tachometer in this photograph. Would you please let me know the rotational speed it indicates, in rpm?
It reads 50 rpm
